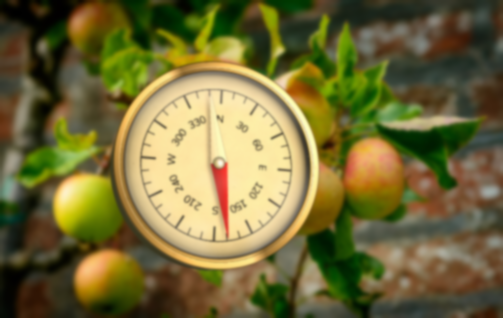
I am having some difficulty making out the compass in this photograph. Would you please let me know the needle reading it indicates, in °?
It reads 170 °
